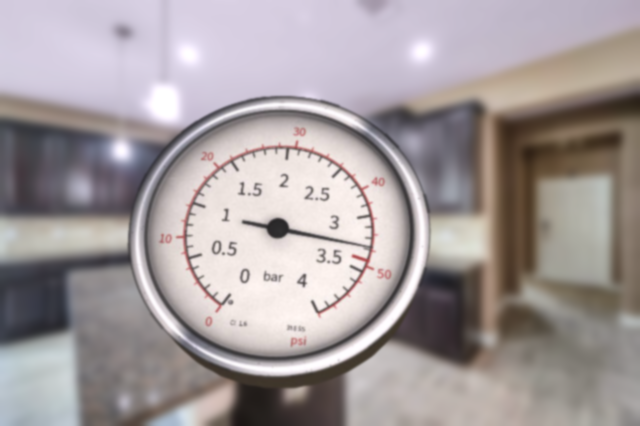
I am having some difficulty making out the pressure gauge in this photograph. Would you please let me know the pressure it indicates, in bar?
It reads 3.3 bar
